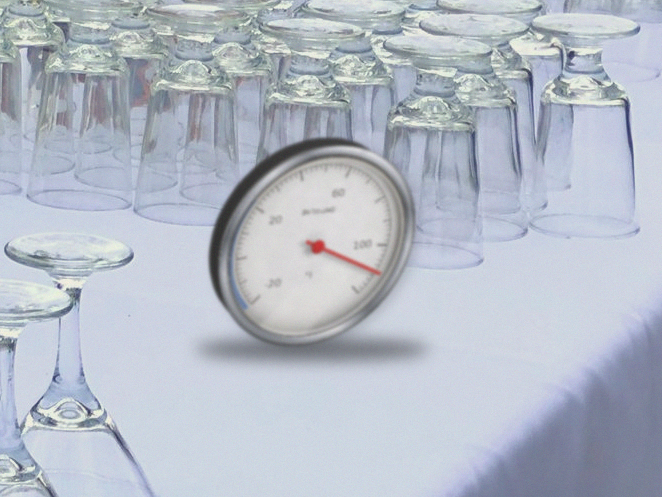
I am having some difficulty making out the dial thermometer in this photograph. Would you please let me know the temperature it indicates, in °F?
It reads 110 °F
